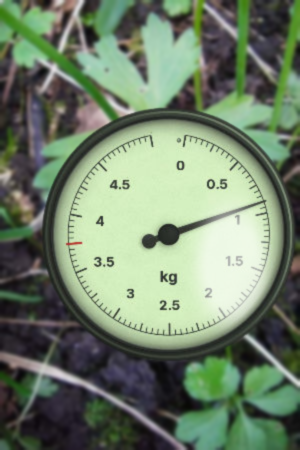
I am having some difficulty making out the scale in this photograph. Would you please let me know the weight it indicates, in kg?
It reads 0.9 kg
